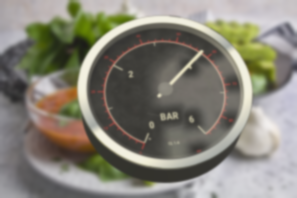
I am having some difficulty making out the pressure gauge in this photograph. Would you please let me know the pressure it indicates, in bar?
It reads 4 bar
